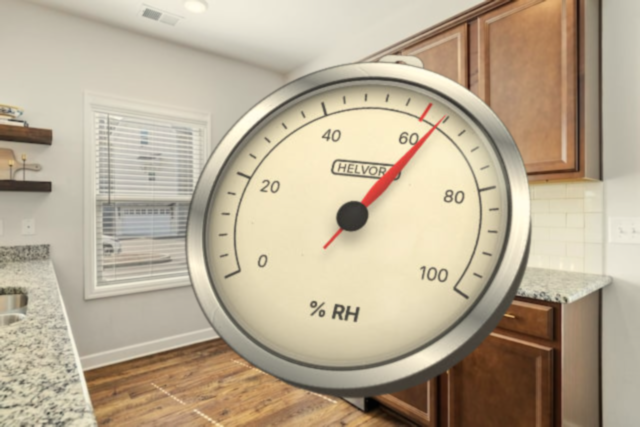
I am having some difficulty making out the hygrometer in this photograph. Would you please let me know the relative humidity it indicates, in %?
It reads 64 %
